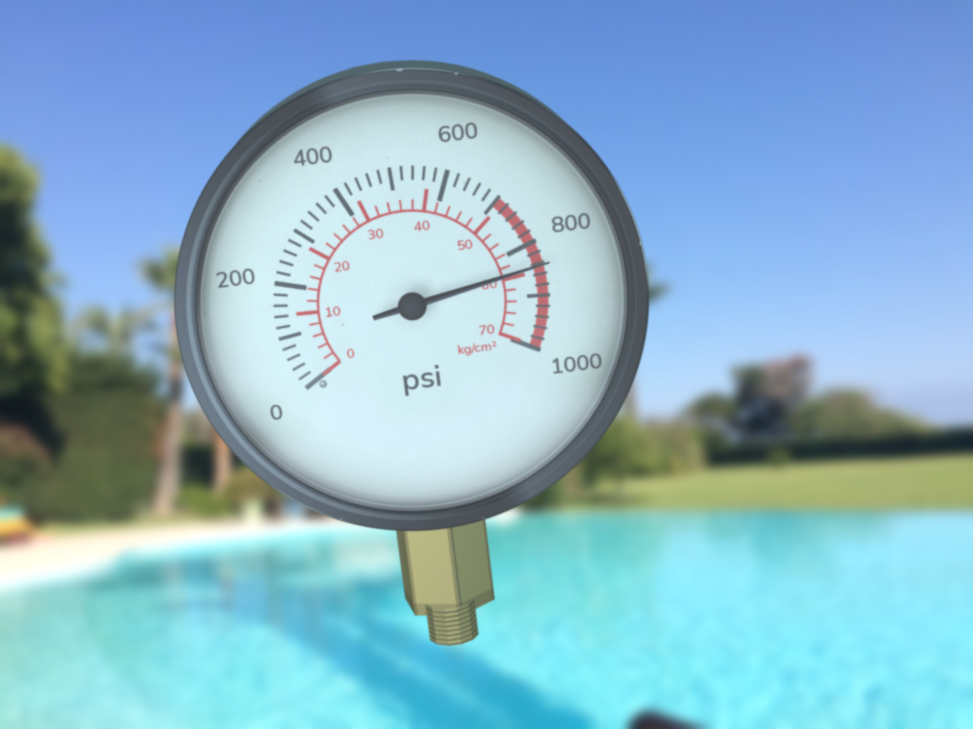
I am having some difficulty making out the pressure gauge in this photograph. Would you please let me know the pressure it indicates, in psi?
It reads 840 psi
